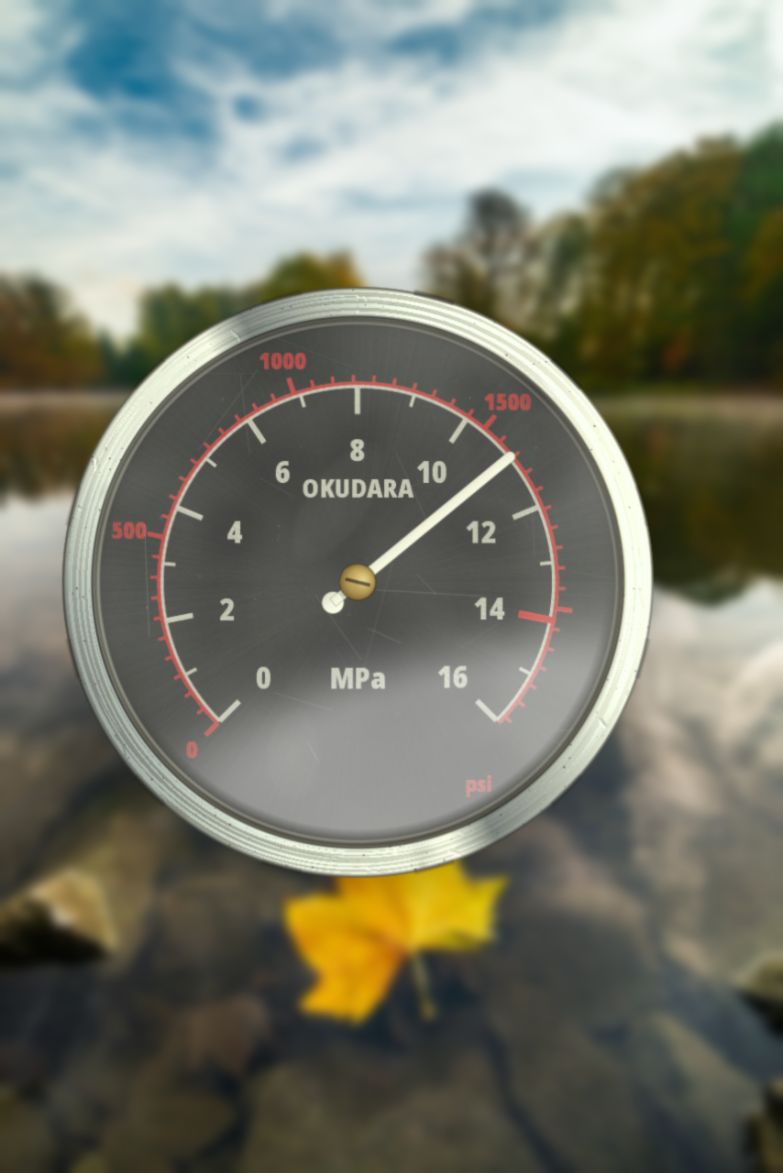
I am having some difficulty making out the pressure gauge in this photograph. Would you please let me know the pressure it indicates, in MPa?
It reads 11 MPa
